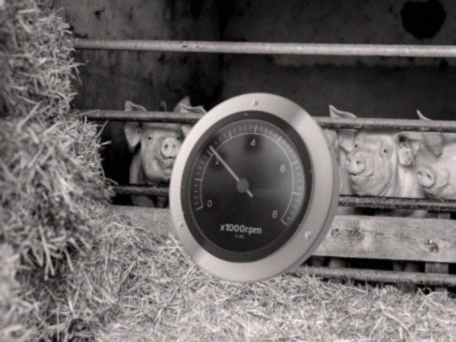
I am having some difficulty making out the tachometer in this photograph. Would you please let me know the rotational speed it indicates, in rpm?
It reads 2200 rpm
